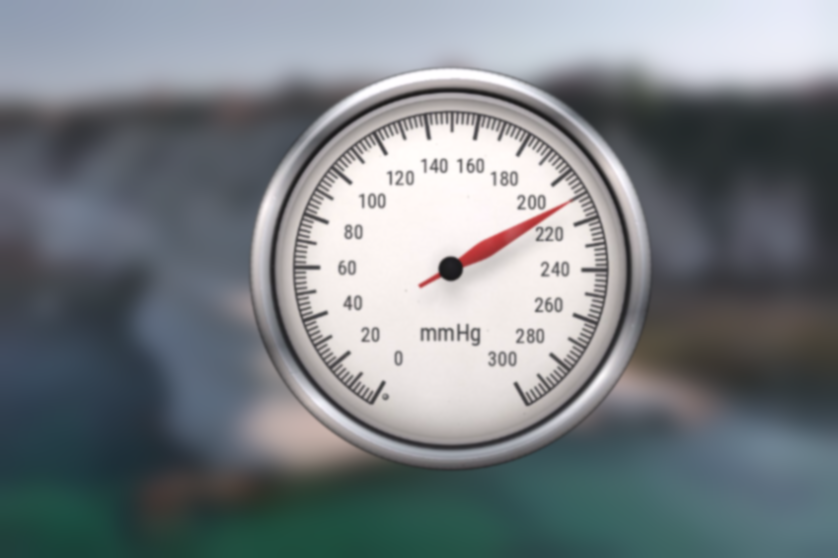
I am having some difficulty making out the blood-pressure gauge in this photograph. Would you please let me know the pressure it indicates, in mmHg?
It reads 210 mmHg
